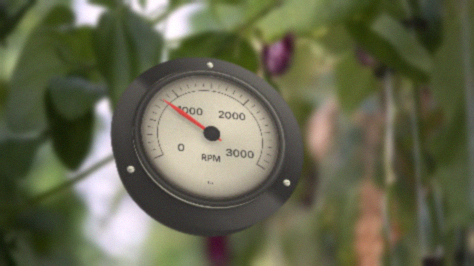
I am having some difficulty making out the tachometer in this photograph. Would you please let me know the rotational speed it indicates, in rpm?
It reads 800 rpm
